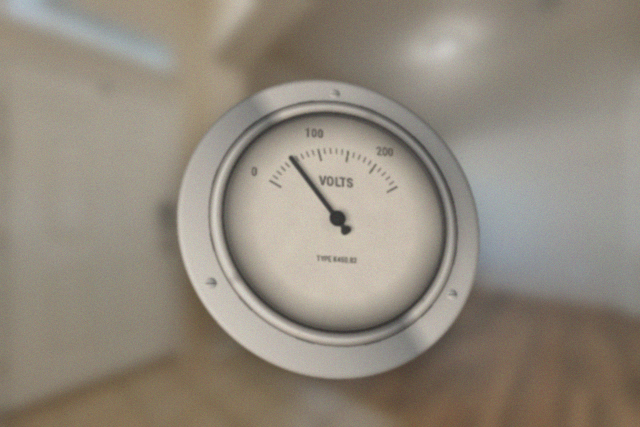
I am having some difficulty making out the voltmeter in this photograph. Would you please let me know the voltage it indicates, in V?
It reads 50 V
